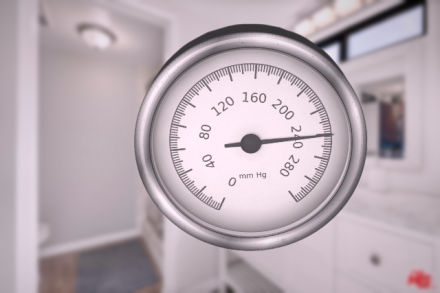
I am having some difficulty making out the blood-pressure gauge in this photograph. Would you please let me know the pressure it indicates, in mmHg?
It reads 240 mmHg
